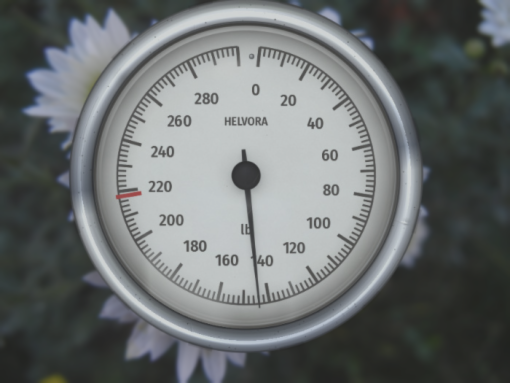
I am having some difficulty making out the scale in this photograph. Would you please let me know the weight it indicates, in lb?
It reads 144 lb
